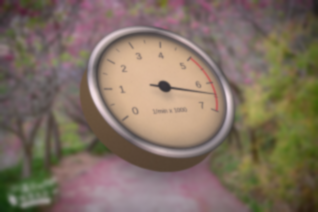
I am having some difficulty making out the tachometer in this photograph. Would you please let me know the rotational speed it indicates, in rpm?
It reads 6500 rpm
